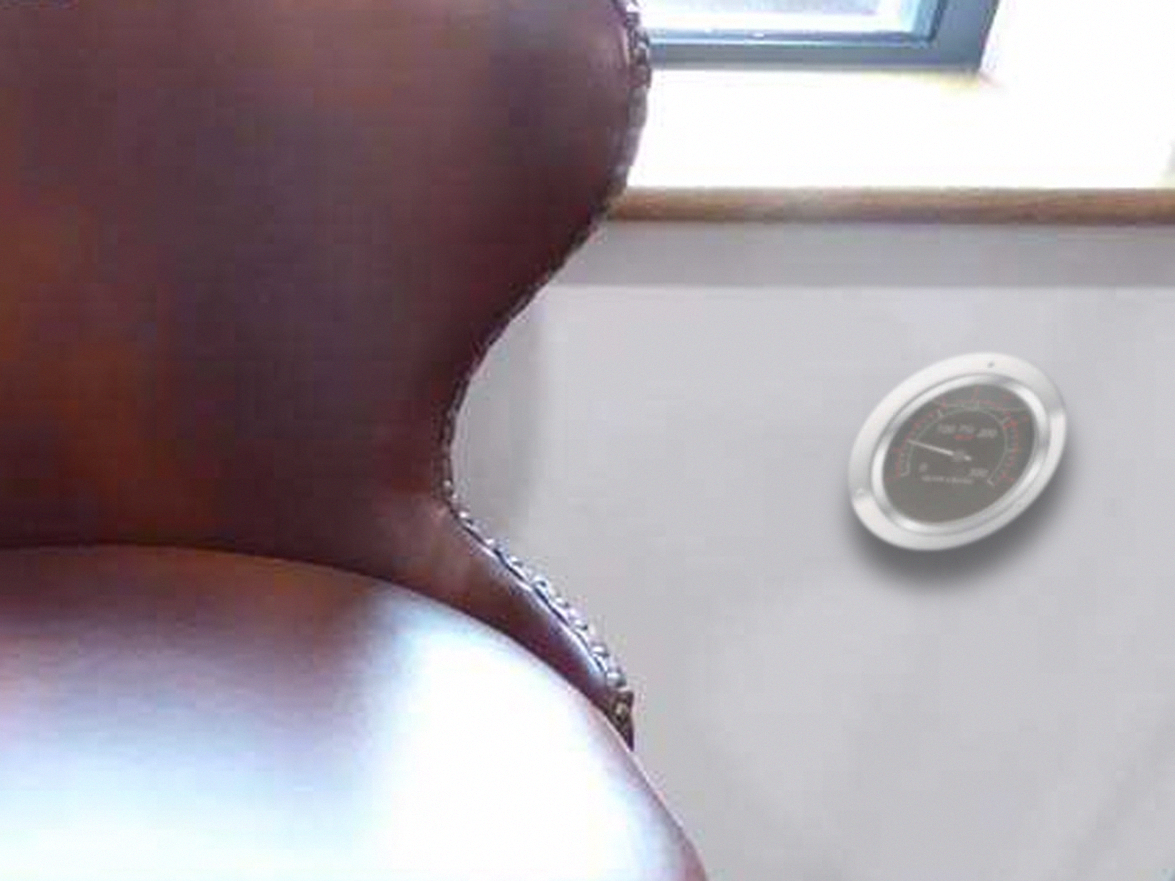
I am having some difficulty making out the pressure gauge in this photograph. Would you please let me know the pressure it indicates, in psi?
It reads 50 psi
